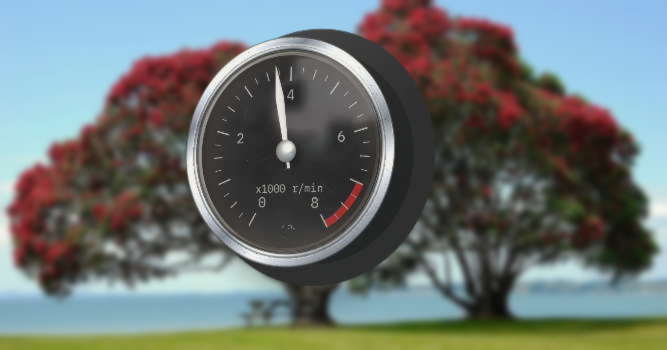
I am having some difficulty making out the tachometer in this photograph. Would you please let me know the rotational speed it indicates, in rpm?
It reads 3750 rpm
